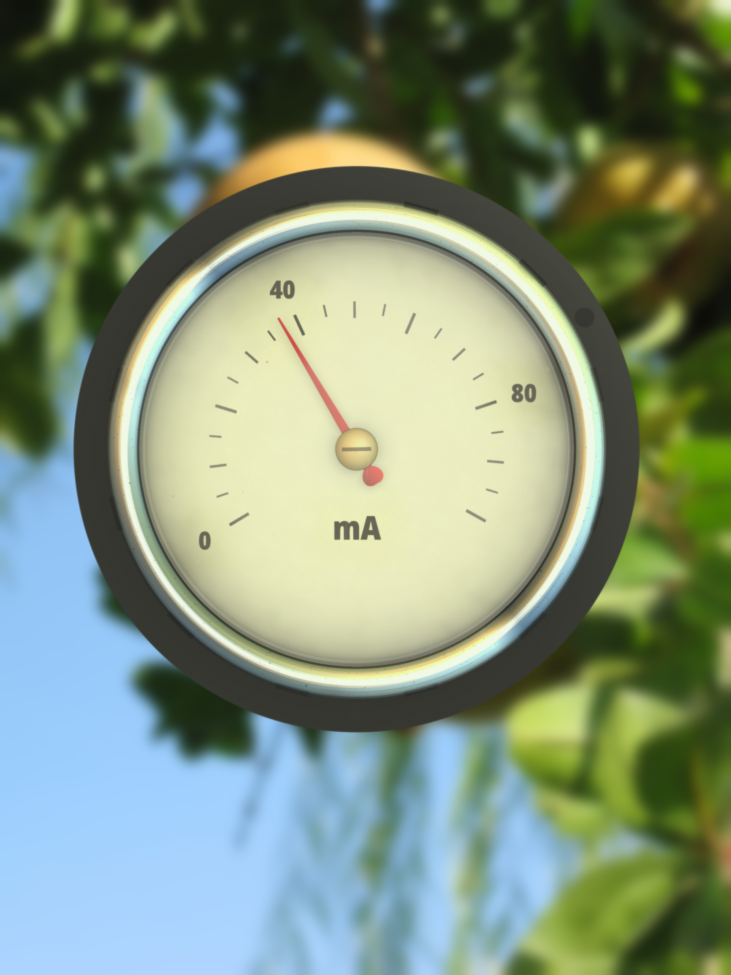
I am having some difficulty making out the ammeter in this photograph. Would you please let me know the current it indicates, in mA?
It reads 37.5 mA
